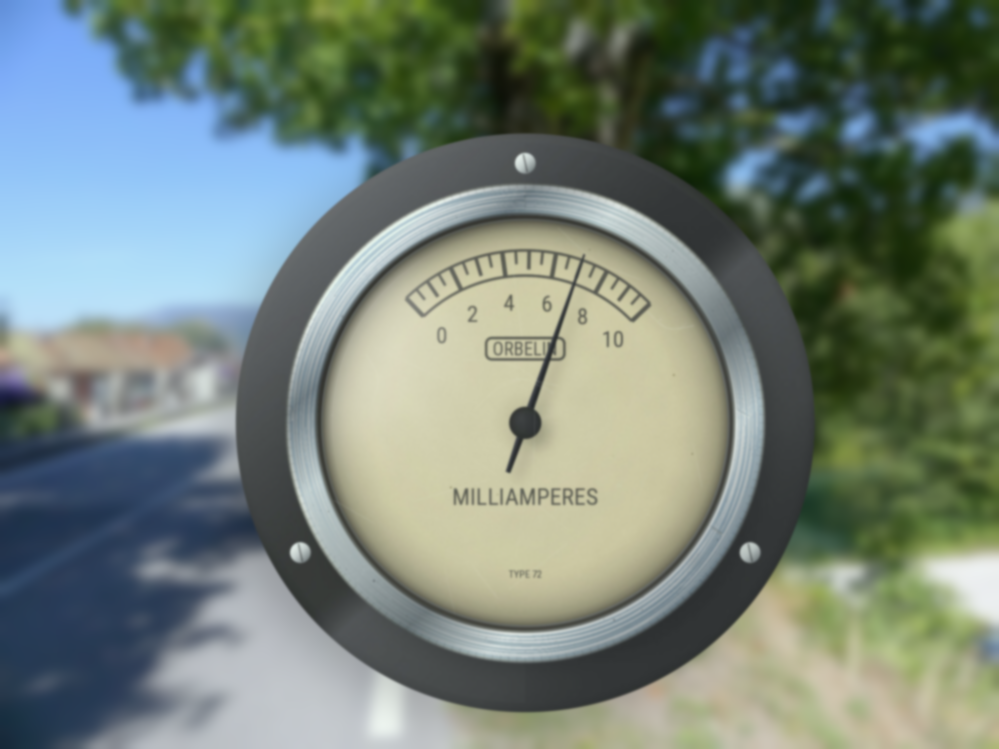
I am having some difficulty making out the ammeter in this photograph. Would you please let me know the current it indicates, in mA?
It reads 7 mA
